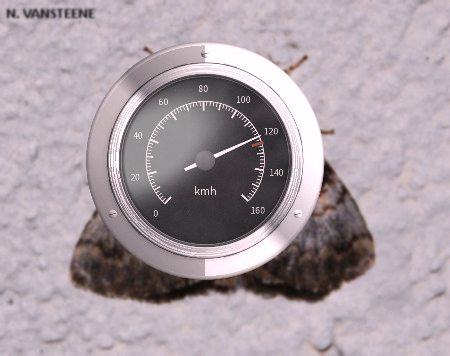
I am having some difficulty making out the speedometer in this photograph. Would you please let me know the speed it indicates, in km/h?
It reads 120 km/h
